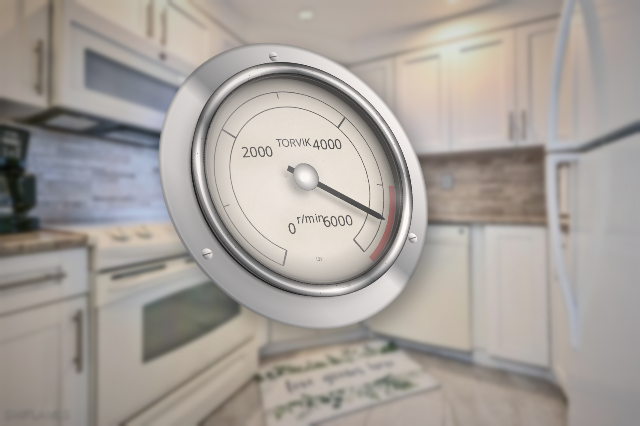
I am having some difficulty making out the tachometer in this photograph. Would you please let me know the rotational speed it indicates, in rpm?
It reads 5500 rpm
